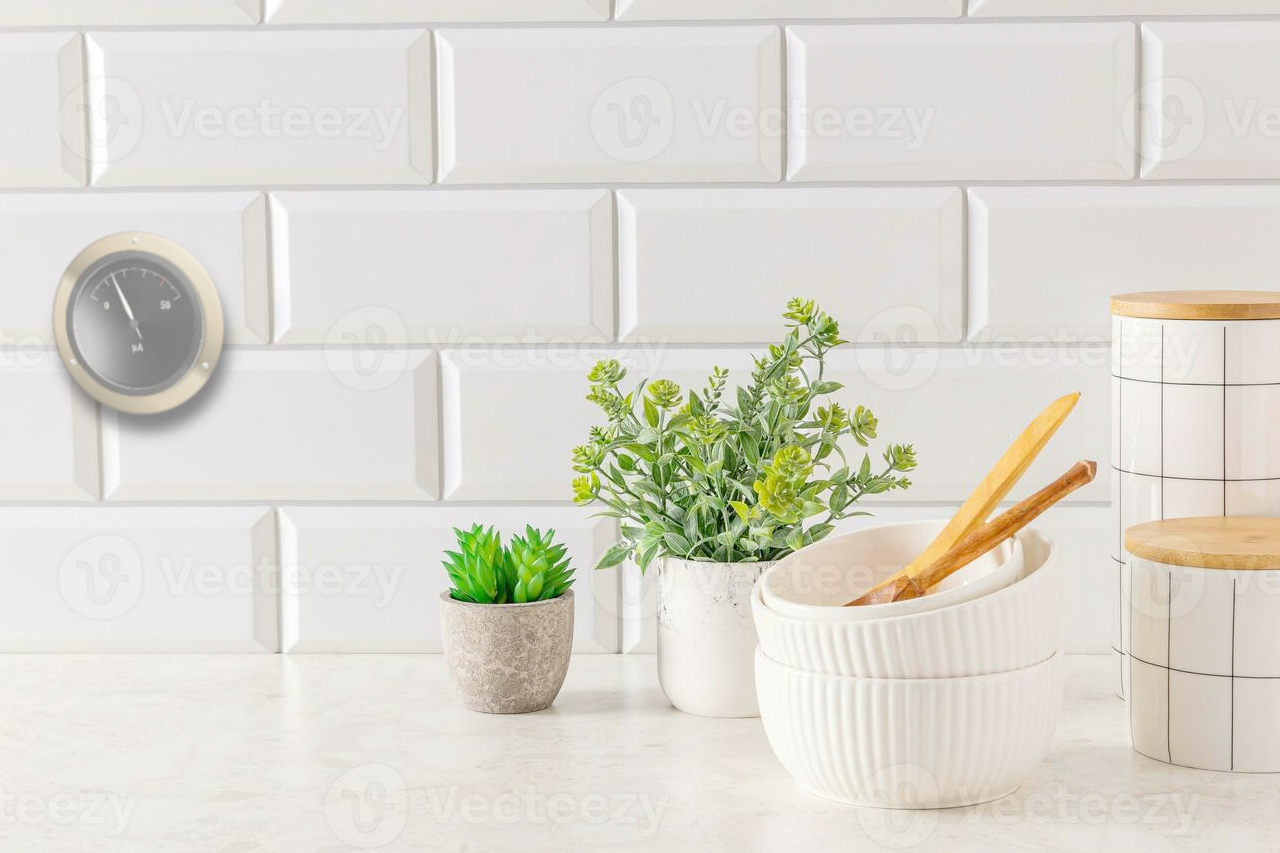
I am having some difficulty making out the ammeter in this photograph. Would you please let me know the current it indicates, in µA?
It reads 15 µA
